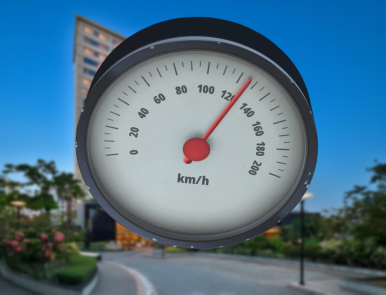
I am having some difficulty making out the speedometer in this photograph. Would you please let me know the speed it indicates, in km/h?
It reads 125 km/h
